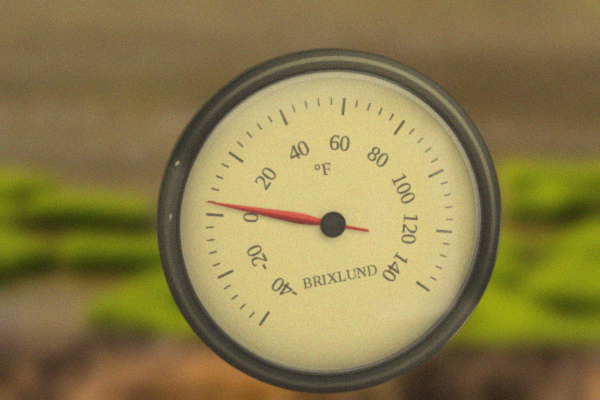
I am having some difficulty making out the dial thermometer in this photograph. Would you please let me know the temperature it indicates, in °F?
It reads 4 °F
